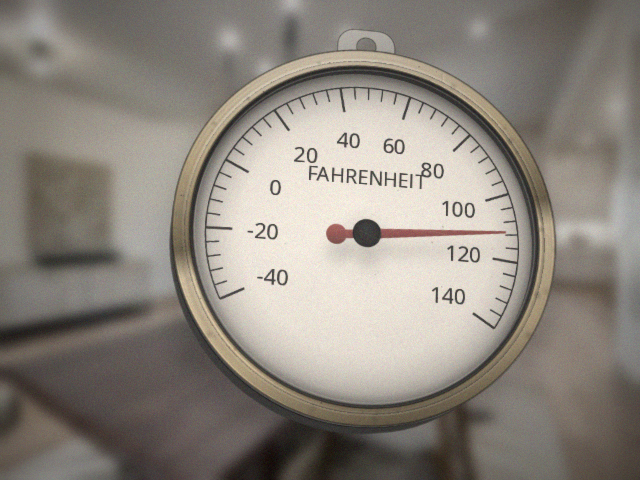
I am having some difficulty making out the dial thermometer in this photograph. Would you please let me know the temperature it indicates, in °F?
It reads 112 °F
